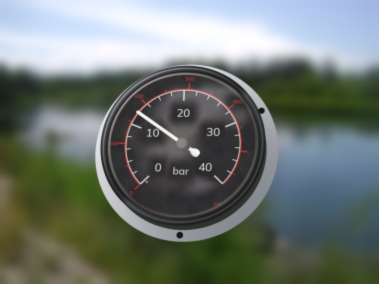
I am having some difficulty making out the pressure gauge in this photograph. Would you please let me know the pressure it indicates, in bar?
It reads 12 bar
